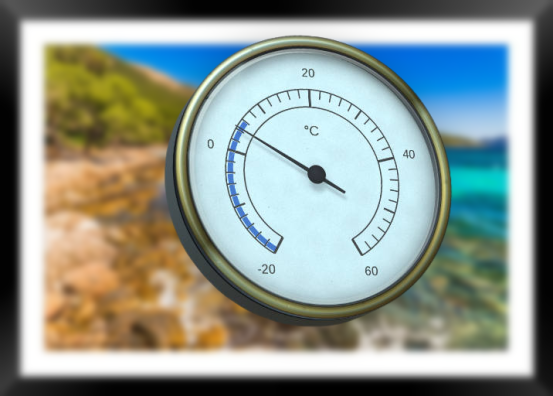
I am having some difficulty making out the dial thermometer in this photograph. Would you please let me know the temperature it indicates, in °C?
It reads 4 °C
